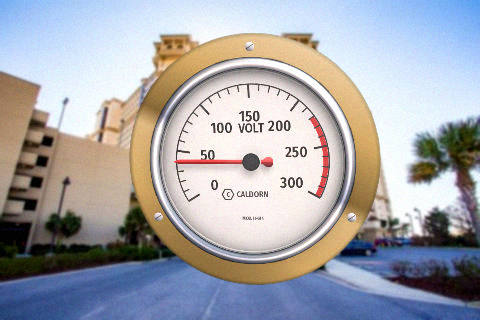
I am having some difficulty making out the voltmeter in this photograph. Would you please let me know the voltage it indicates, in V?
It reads 40 V
